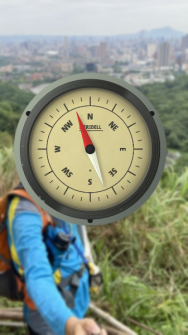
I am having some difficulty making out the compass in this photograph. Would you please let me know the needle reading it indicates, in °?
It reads 340 °
